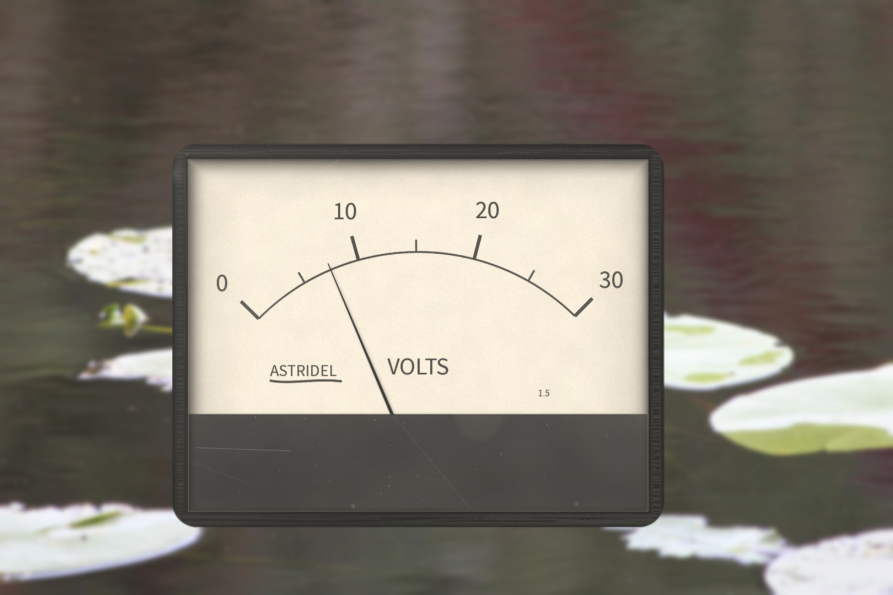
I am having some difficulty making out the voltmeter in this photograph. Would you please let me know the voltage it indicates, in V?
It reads 7.5 V
